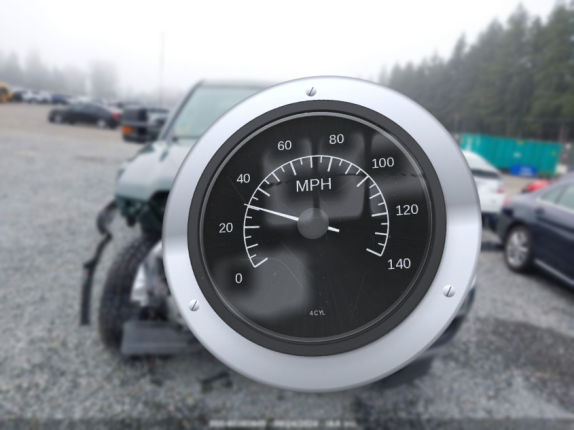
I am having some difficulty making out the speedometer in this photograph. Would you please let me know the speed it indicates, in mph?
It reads 30 mph
